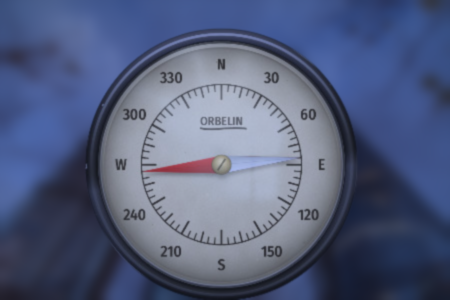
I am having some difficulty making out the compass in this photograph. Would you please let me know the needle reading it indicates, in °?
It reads 265 °
